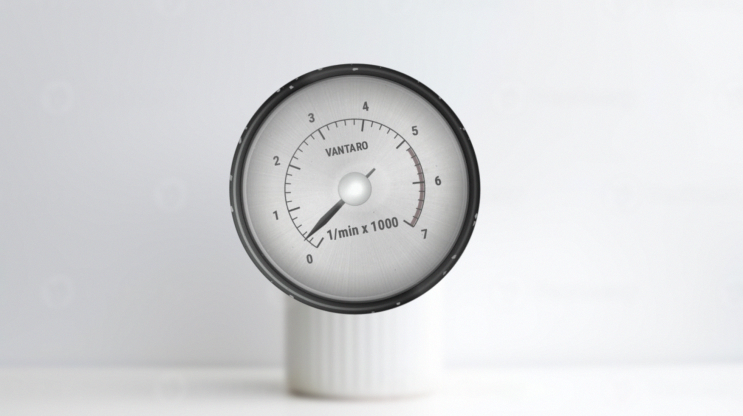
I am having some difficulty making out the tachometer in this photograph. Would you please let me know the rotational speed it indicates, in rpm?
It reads 300 rpm
